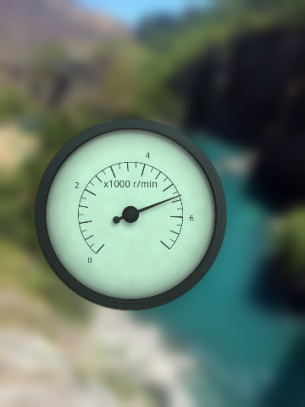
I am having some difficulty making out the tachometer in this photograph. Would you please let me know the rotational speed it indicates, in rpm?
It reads 5375 rpm
